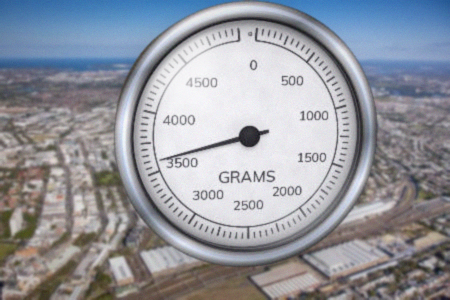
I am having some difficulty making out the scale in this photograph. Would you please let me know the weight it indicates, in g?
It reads 3600 g
